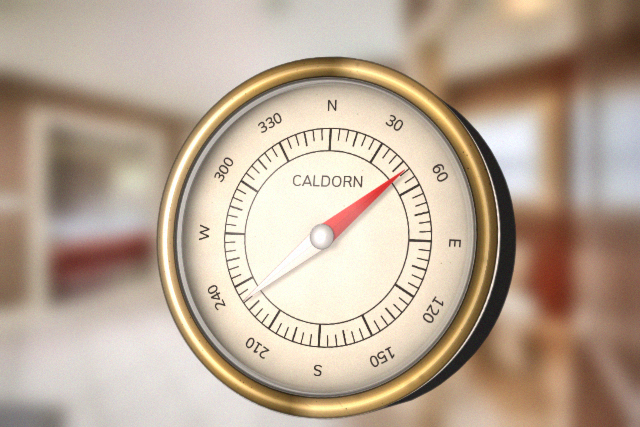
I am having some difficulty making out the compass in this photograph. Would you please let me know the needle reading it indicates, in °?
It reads 50 °
